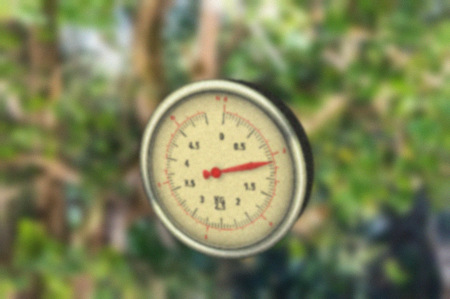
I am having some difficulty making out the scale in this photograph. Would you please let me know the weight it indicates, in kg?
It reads 1 kg
